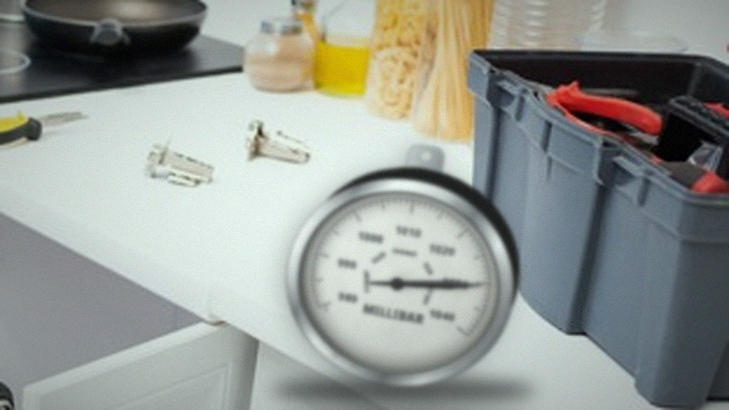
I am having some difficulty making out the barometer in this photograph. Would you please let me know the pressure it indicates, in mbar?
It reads 1030 mbar
